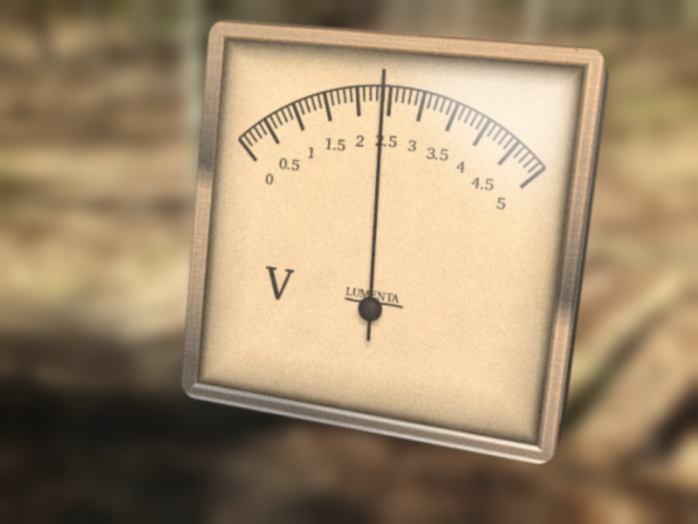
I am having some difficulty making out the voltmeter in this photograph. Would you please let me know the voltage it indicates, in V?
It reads 2.4 V
